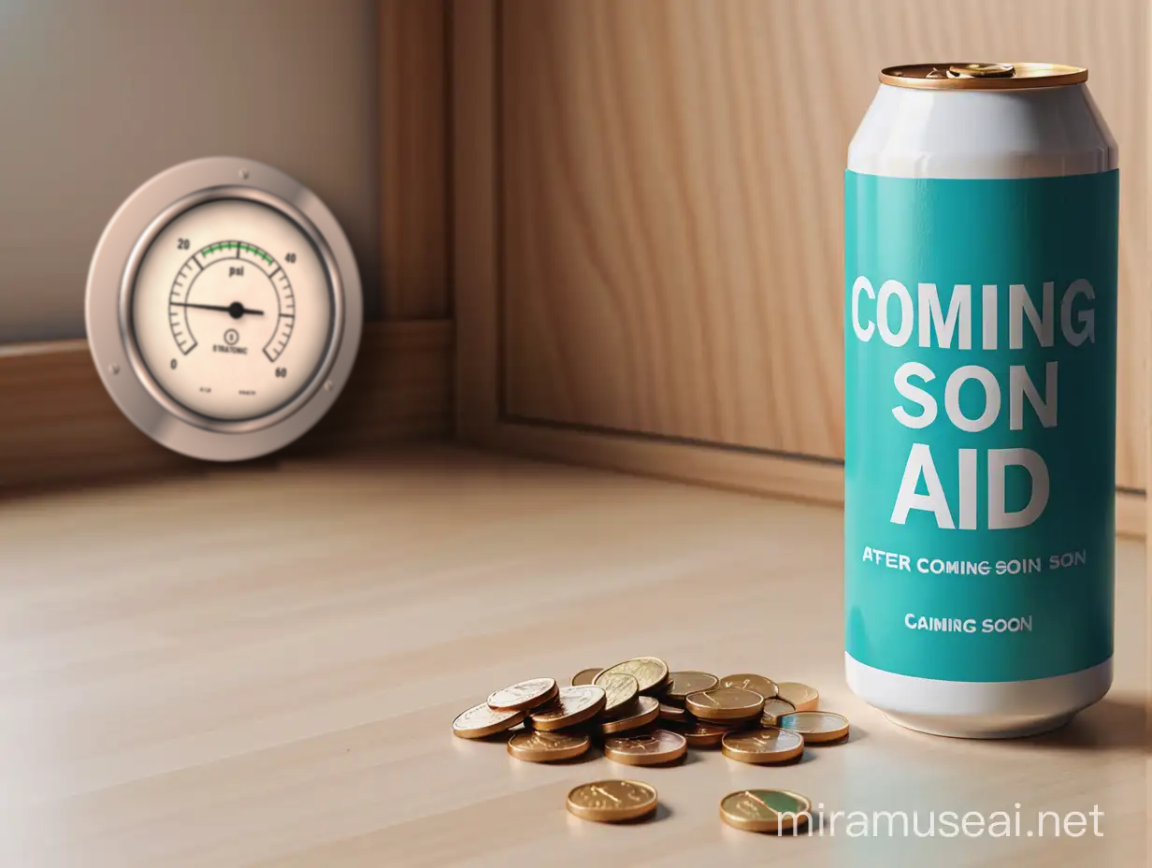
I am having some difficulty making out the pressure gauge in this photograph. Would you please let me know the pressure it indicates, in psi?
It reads 10 psi
